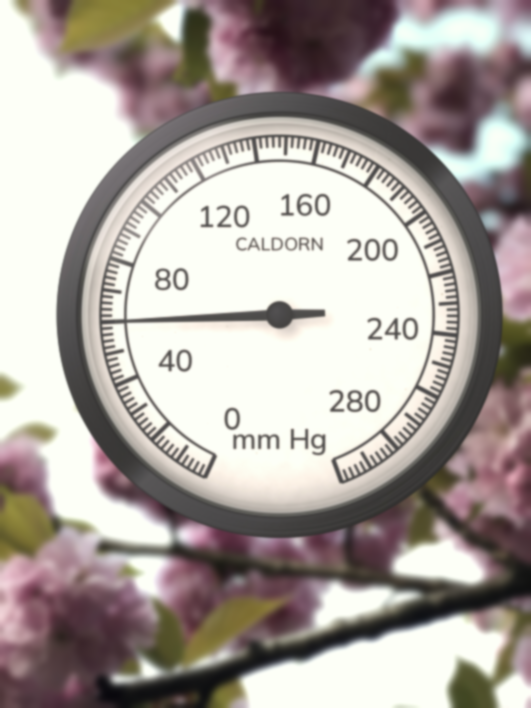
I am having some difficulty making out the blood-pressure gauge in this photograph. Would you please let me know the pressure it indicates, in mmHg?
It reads 60 mmHg
